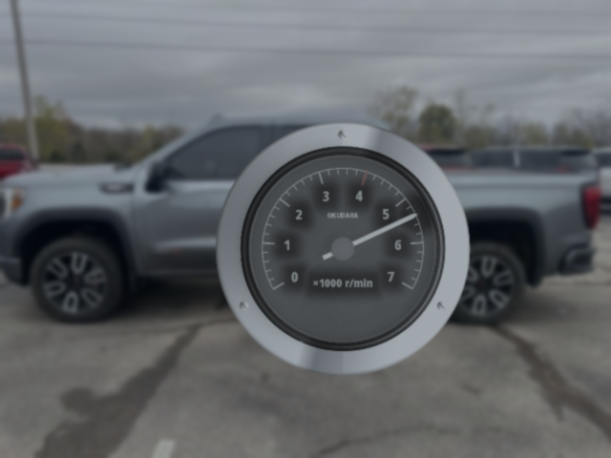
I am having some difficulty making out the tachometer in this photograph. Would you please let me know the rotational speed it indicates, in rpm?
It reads 5400 rpm
